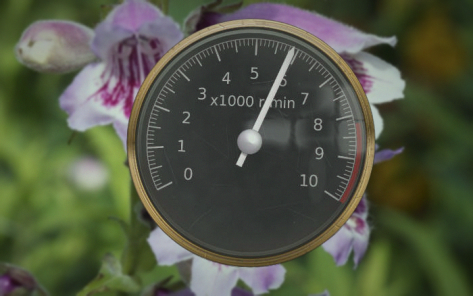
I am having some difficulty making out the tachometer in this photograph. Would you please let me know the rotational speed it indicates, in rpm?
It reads 5900 rpm
